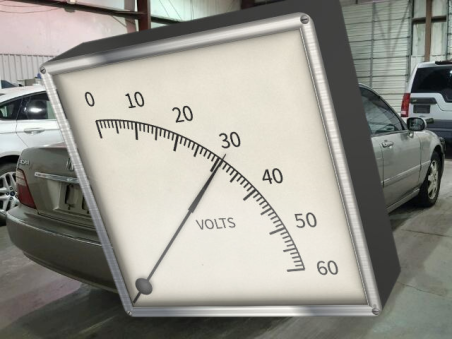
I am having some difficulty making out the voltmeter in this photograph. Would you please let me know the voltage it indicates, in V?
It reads 31 V
